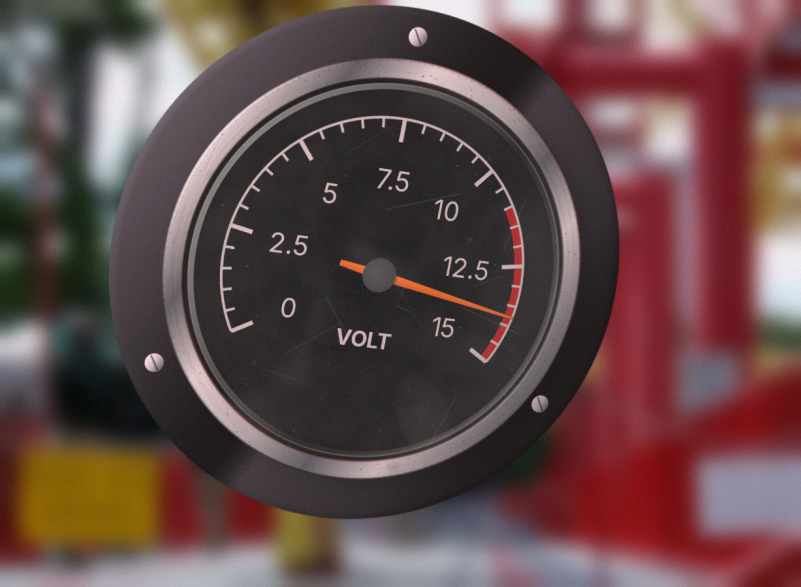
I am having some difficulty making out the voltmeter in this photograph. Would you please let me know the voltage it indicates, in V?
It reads 13.75 V
